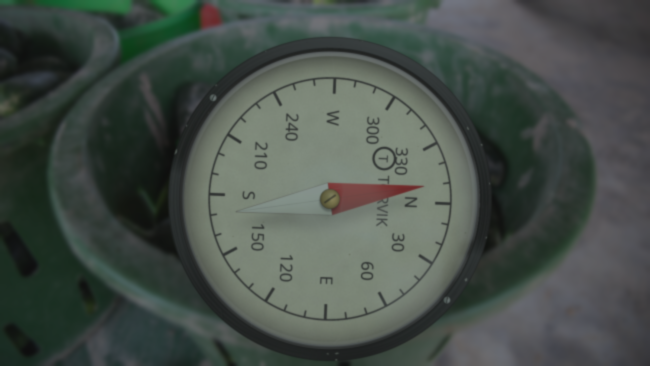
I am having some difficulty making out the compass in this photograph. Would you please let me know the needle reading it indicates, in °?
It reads 350 °
